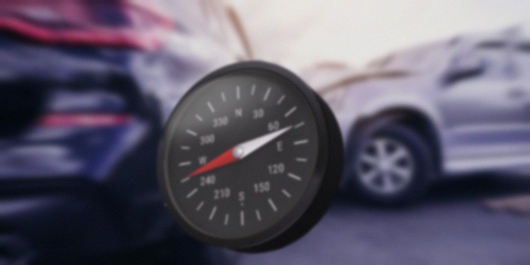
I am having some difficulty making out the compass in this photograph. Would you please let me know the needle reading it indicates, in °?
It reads 255 °
